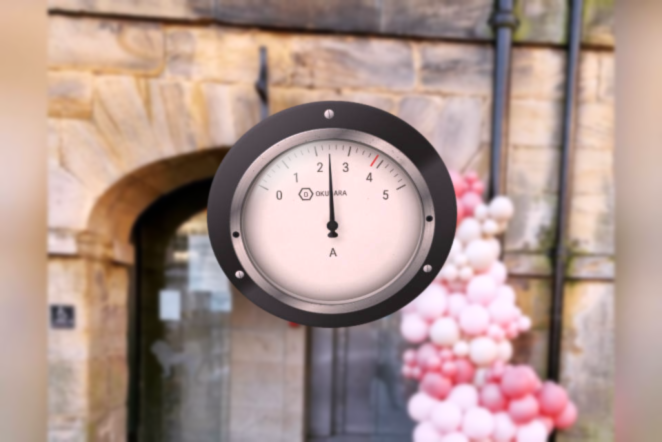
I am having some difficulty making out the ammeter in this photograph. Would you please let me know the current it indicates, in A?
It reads 2.4 A
